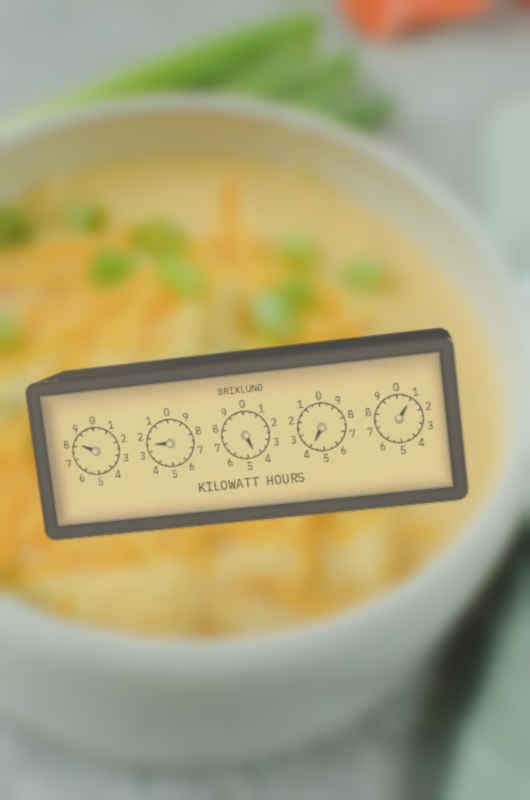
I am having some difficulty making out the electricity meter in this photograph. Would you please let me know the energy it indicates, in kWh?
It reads 82441 kWh
